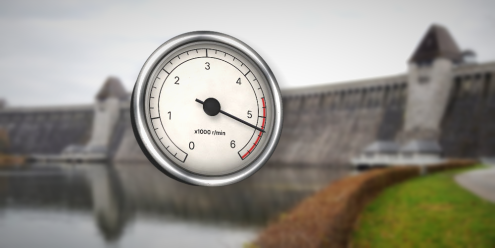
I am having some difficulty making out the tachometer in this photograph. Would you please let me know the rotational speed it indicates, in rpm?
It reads 5300 rpm
